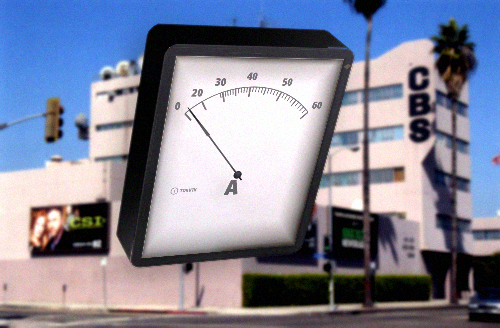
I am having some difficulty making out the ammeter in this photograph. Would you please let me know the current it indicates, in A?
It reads 10 A
